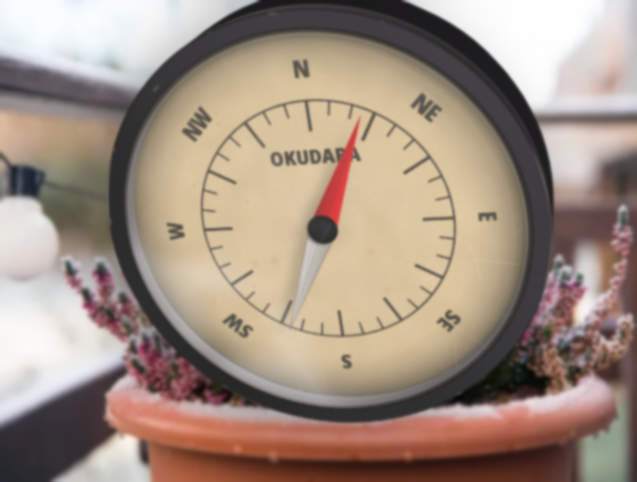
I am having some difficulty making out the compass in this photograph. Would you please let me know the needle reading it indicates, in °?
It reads 25 °
